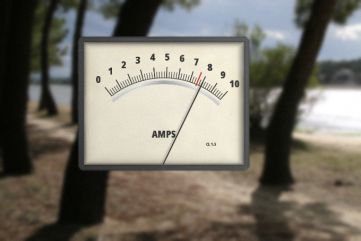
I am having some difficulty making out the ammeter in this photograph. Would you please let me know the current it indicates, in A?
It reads 8 A
